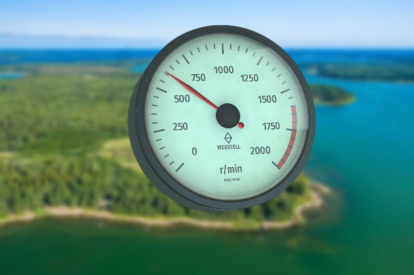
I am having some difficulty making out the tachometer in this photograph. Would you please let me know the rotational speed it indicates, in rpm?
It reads 600 rpm
